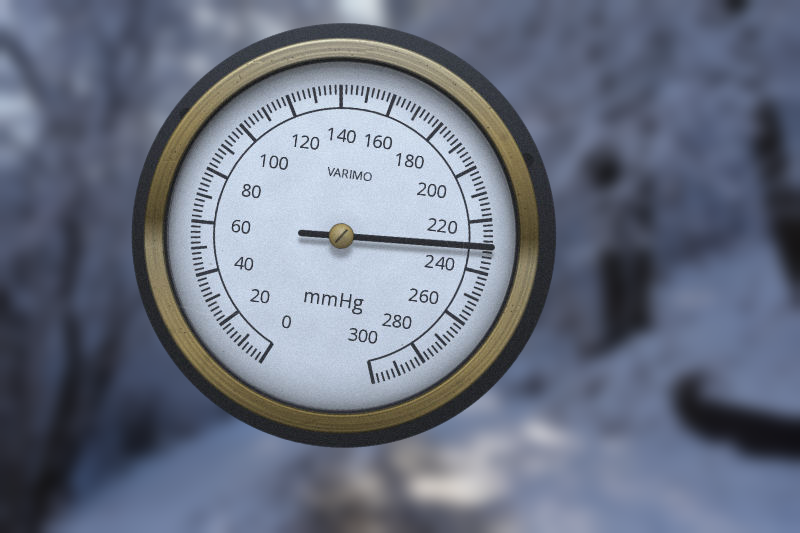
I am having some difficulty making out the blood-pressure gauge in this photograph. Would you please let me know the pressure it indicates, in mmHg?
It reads 230 mmHg
